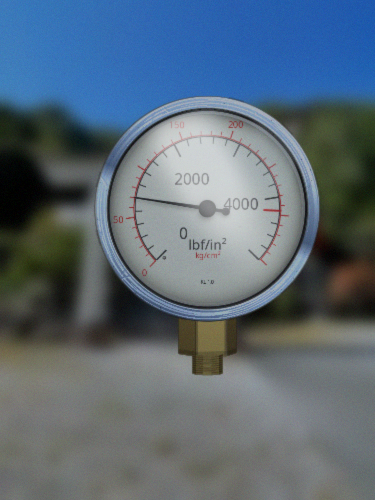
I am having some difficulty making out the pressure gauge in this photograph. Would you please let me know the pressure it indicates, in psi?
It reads 1000 psi
